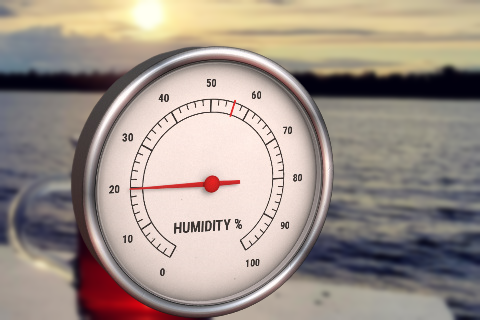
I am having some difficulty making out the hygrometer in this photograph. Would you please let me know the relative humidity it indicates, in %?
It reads 20 %
